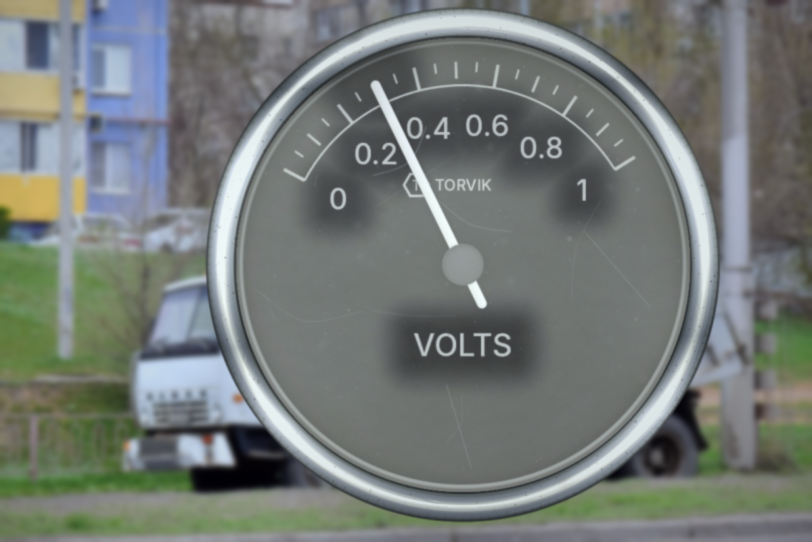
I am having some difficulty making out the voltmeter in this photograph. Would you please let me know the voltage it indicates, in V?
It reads 0.3 V
